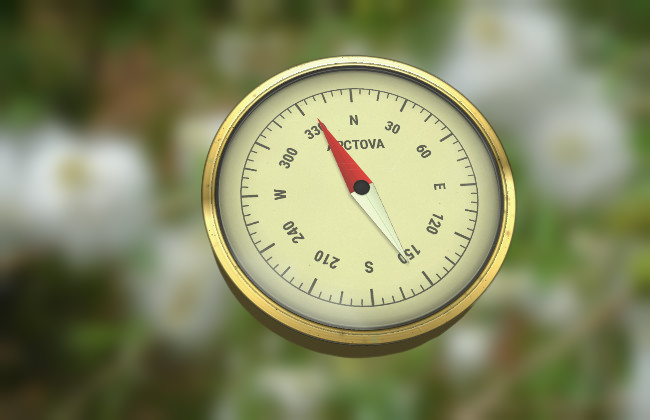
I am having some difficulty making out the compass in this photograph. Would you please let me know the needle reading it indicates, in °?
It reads 335 °
